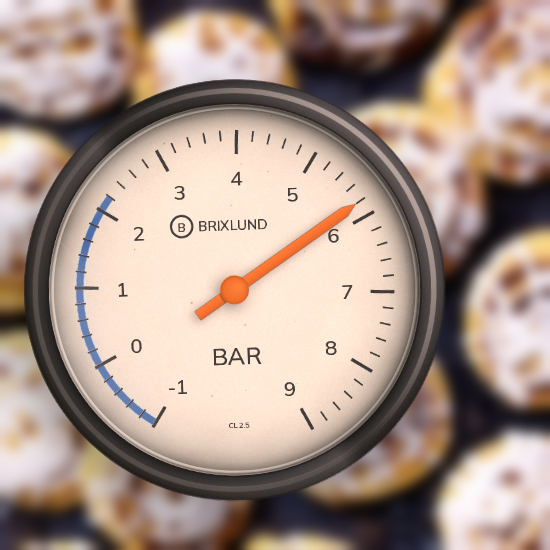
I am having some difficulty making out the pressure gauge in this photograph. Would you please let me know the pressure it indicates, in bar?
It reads 5.8 bar
